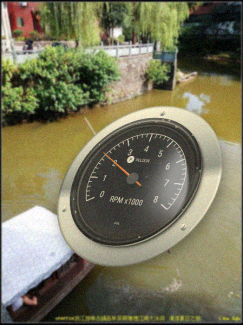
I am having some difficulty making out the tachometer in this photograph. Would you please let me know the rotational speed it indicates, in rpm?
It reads 2000 rpm
